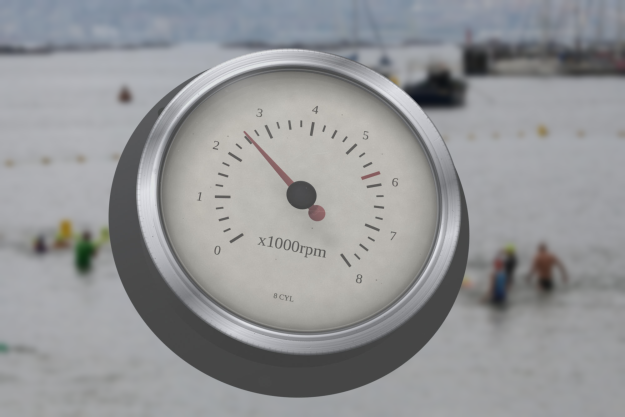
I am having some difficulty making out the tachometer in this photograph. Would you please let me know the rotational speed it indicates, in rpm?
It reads 2500 rpm
